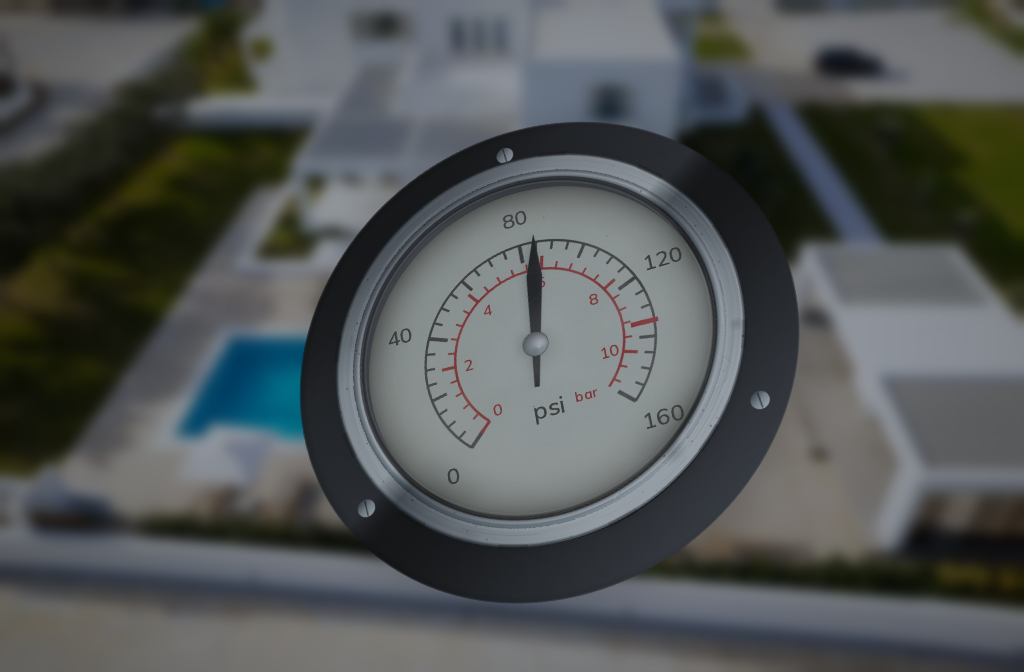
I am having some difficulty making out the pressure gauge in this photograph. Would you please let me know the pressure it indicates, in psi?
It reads 85 psi
